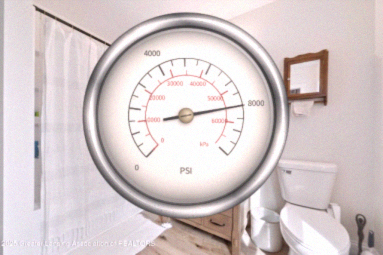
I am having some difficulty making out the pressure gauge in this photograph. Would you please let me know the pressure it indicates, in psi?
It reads 8000 psi
